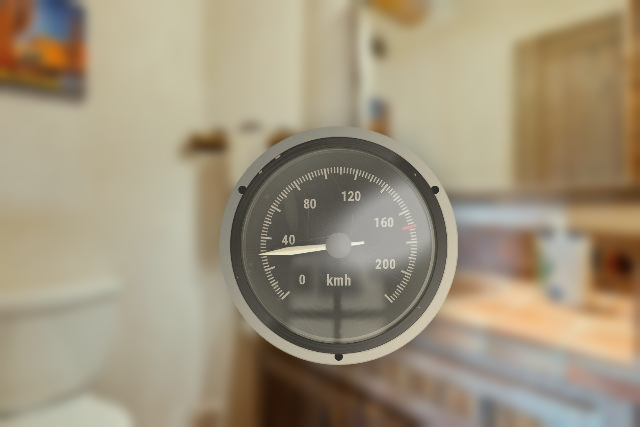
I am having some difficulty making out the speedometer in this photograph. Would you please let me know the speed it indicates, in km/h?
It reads 30 km/h
